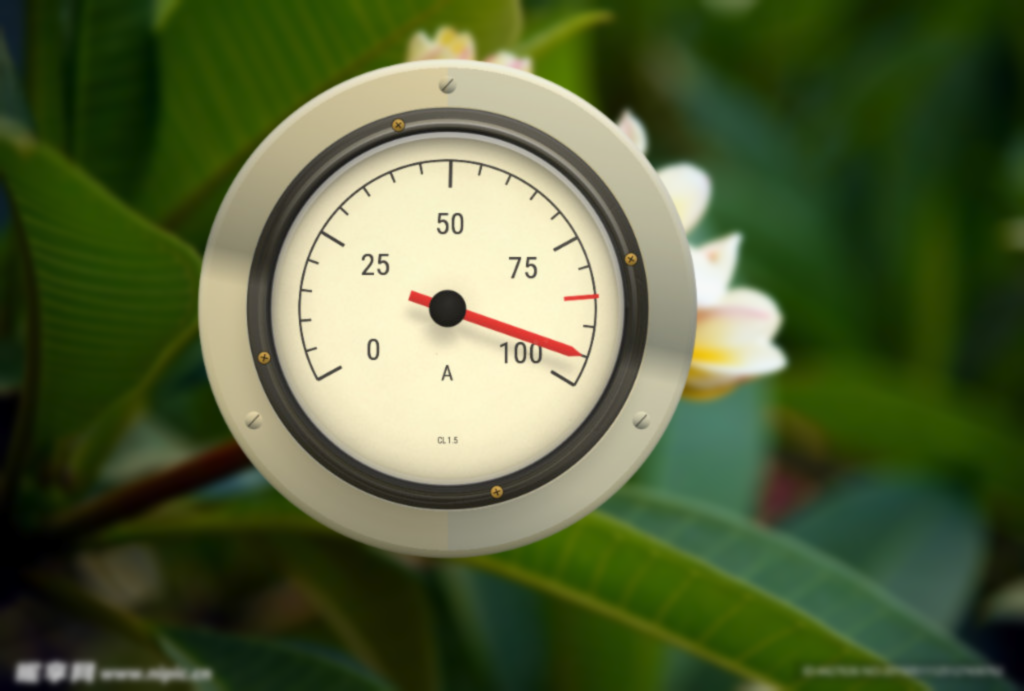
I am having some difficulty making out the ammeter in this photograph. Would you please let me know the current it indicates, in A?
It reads 95 A
